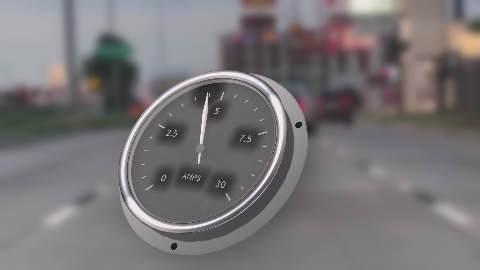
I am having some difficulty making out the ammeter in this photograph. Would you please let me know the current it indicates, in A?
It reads 4.5 A
